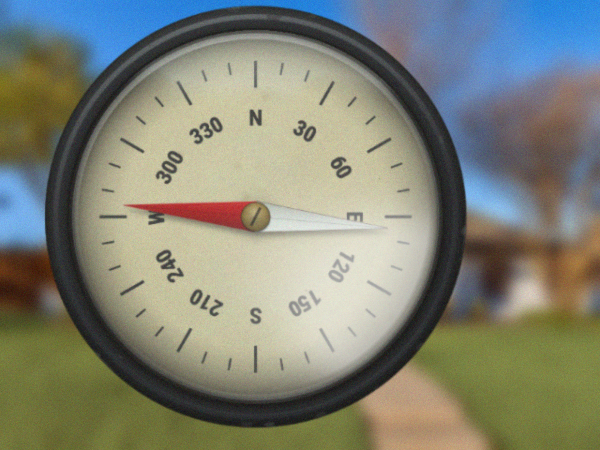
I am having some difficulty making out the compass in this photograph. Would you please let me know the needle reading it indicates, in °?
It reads 275 °
